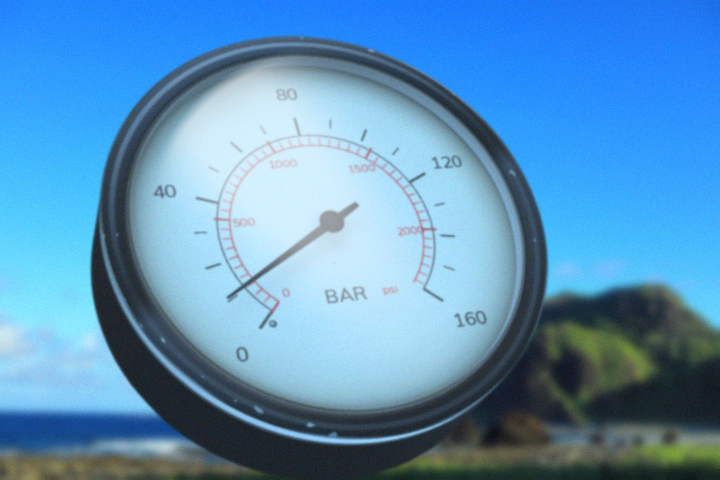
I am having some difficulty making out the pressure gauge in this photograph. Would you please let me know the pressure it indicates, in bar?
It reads 10 bar
